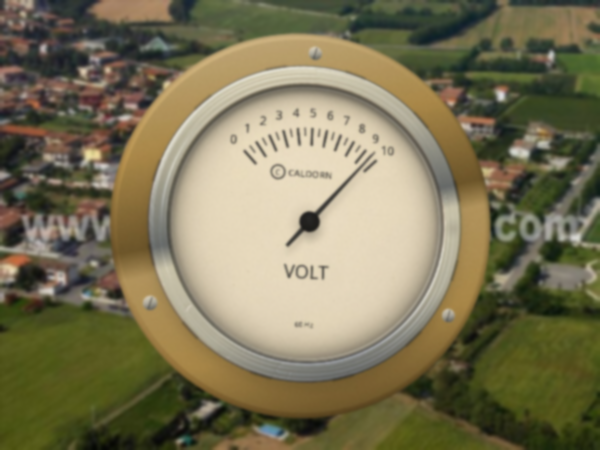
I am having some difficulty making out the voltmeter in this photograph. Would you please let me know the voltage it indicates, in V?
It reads 9.5 V
